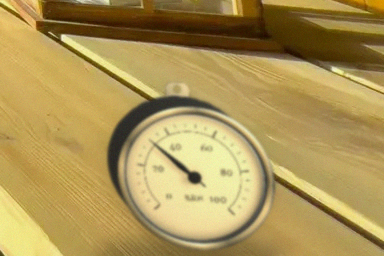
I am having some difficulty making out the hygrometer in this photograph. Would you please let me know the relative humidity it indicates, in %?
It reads 32 %
